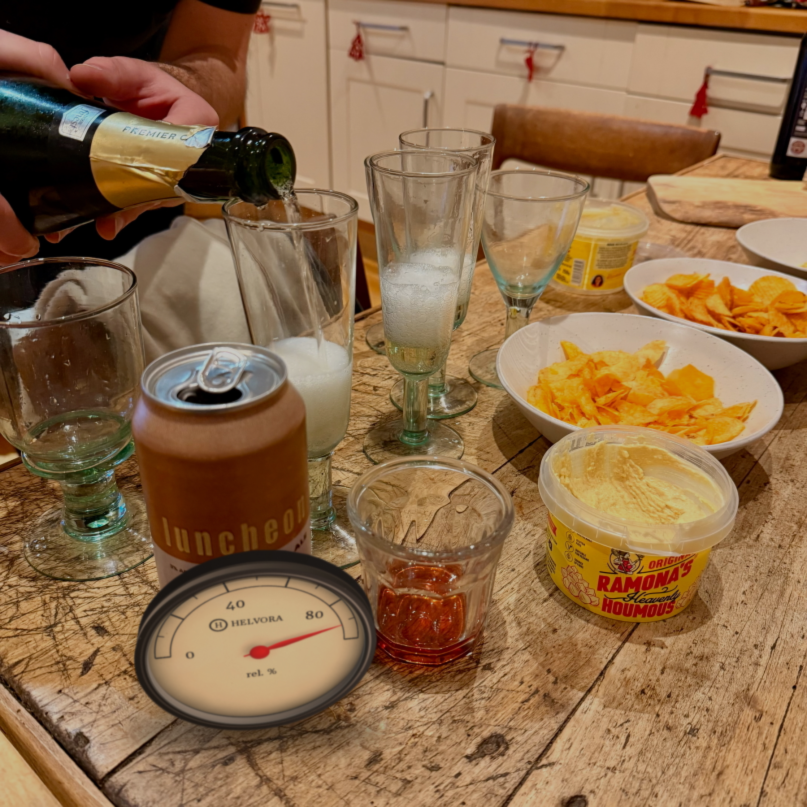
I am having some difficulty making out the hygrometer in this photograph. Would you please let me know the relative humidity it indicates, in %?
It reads 90 %
